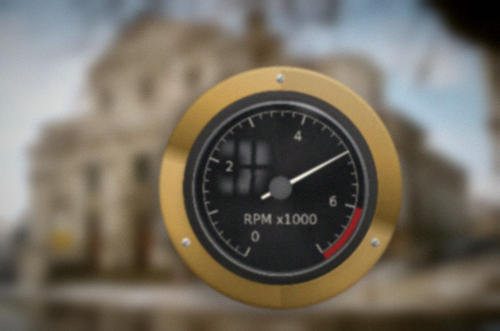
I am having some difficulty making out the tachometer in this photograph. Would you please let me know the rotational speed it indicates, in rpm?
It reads 5000 rpm
